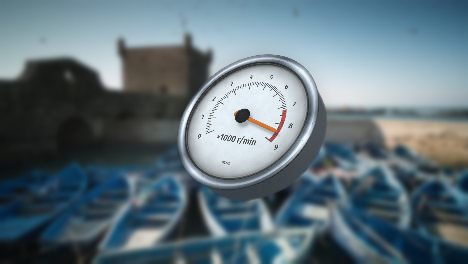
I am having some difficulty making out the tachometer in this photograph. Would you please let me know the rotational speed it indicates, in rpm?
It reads 8500 rpm
